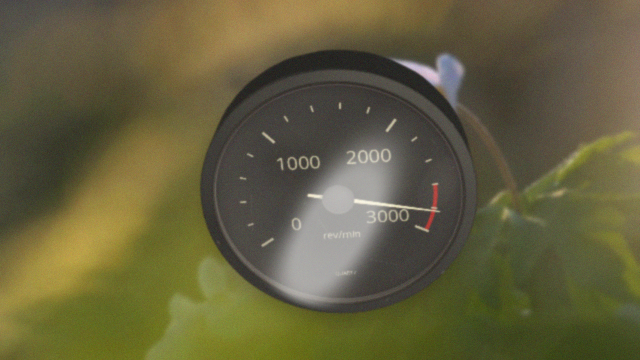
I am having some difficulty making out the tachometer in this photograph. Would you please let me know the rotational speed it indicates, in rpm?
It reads 2800 rpm
